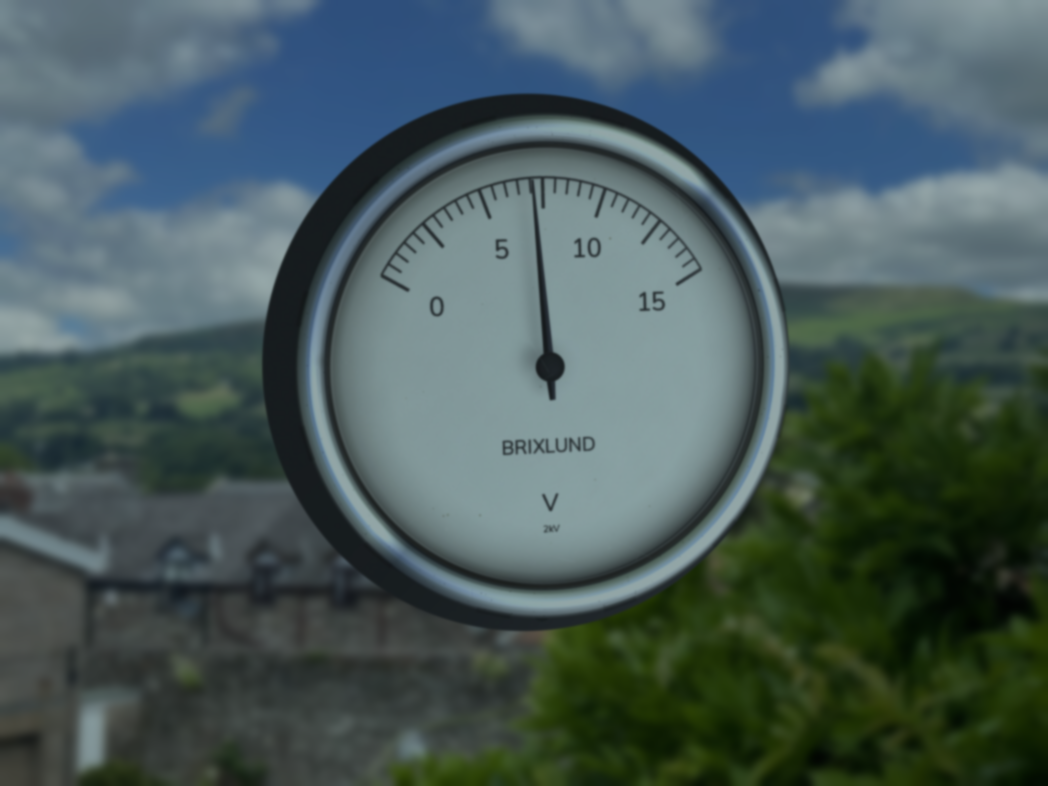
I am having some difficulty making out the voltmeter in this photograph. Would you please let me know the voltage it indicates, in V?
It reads 7 V
